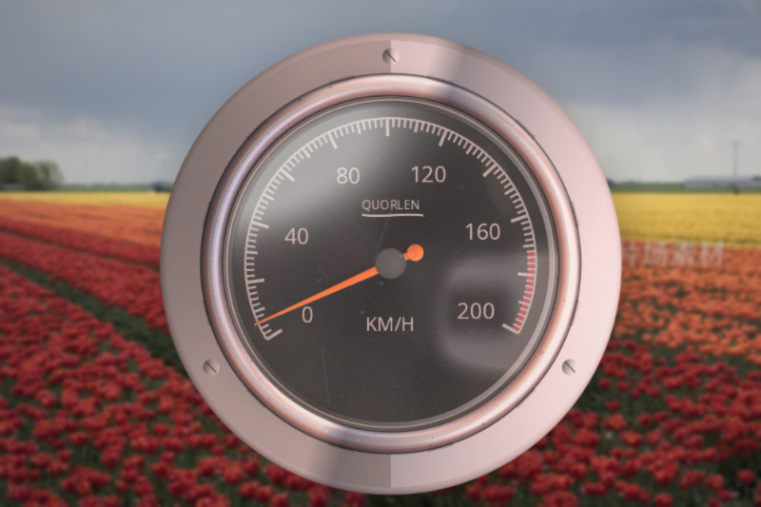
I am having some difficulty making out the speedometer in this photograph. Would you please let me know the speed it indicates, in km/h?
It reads 6 km/h
